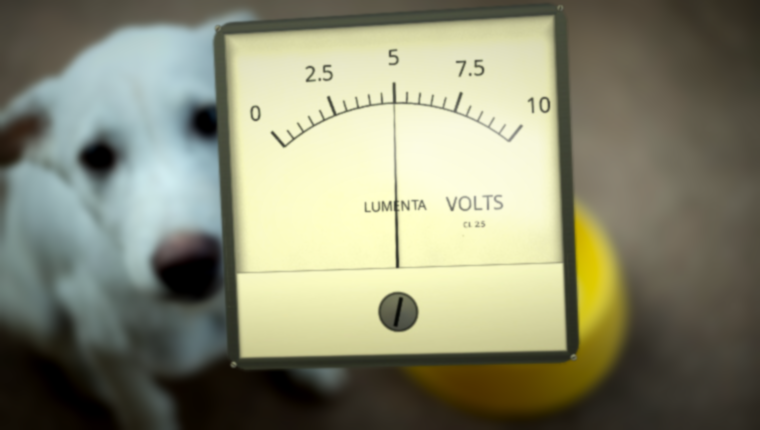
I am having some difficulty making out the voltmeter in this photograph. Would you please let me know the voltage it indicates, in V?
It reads 5 V
